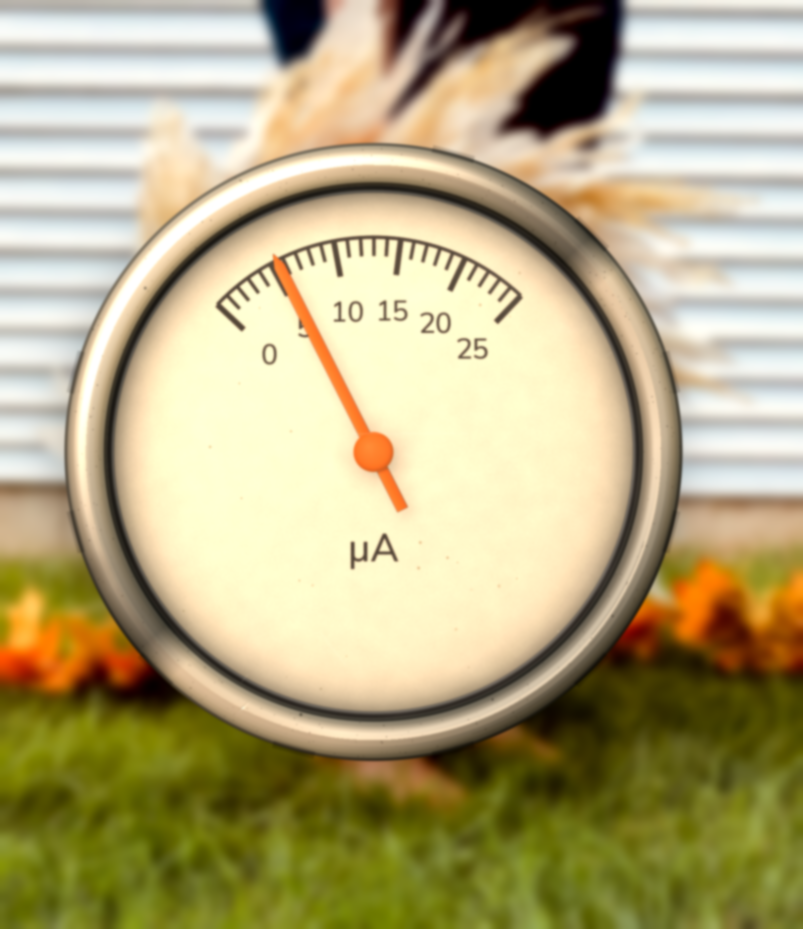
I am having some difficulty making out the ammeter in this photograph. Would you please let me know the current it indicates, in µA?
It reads 5.5 µA
